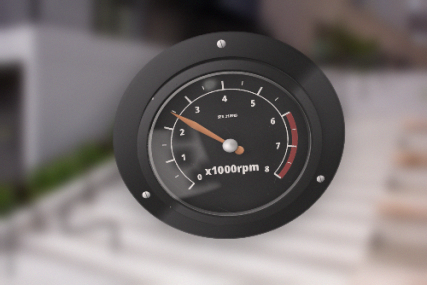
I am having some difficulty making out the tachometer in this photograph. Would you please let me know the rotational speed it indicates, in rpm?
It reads 2500 rpm
